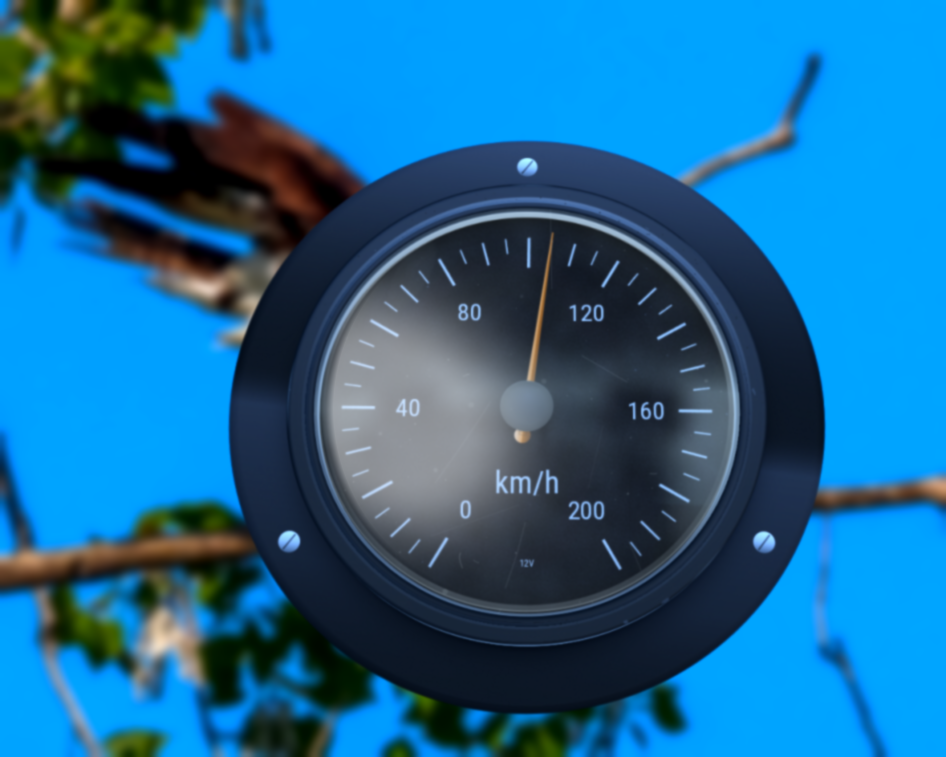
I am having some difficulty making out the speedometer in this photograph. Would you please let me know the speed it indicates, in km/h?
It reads 105 km/h
